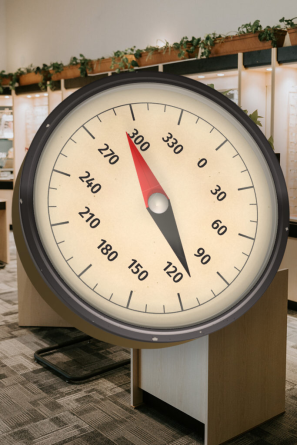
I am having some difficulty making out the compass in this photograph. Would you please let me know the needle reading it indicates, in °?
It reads 290 °
